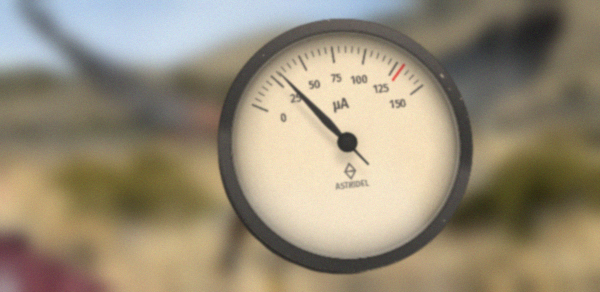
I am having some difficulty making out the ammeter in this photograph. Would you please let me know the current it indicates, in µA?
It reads 30 µA
